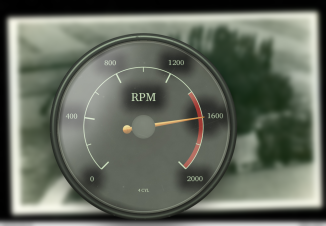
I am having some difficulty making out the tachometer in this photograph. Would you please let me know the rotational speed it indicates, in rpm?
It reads 1600 rpm
